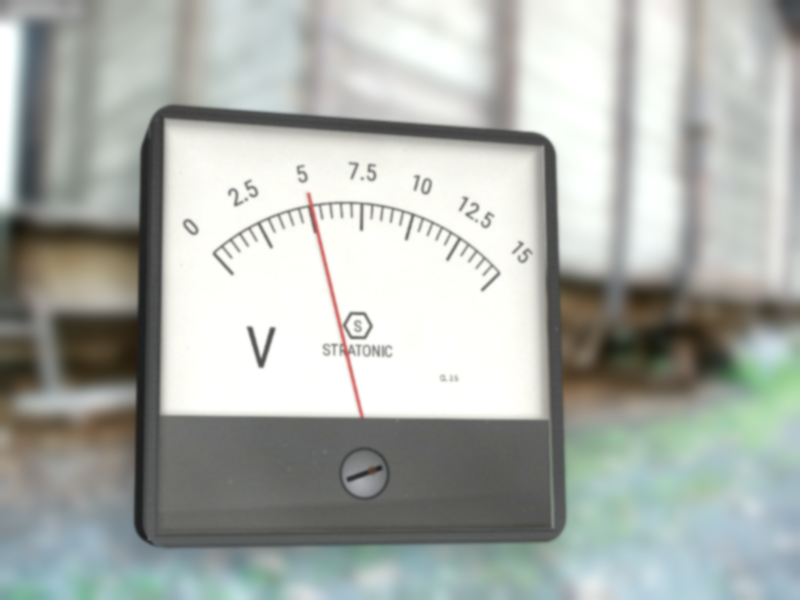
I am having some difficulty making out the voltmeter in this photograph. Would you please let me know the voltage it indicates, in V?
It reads 5 V
